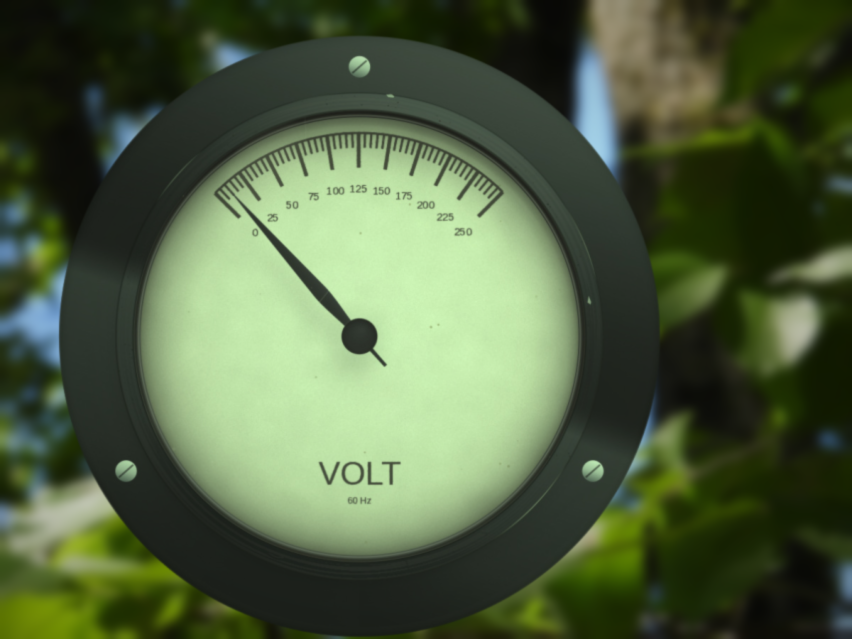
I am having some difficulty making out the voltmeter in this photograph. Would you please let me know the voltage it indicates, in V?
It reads 10 V
